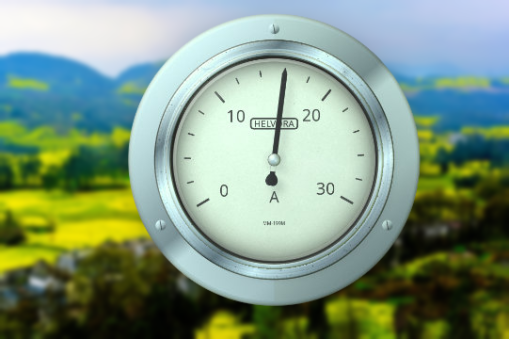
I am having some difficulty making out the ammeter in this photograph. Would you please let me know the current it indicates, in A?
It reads 16 A
